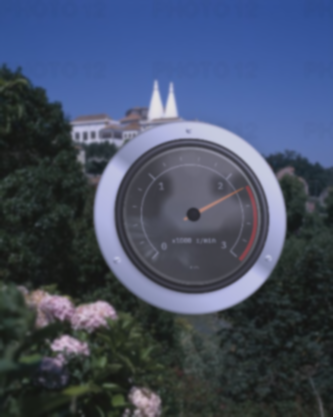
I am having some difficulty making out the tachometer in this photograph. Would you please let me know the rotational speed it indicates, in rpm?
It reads 2200 rpm
